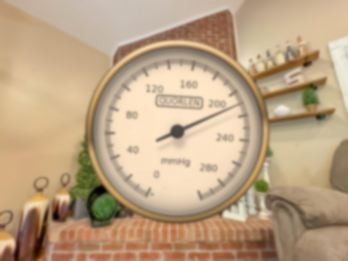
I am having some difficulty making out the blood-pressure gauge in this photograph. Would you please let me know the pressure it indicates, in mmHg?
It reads 210 mmHg
